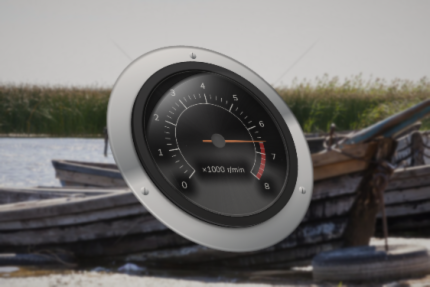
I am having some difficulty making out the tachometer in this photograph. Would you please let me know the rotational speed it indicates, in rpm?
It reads 6600 rpm
